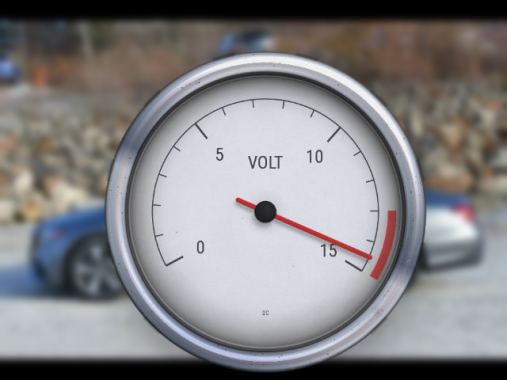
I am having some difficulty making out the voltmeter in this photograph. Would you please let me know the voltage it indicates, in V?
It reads 14.5 V
